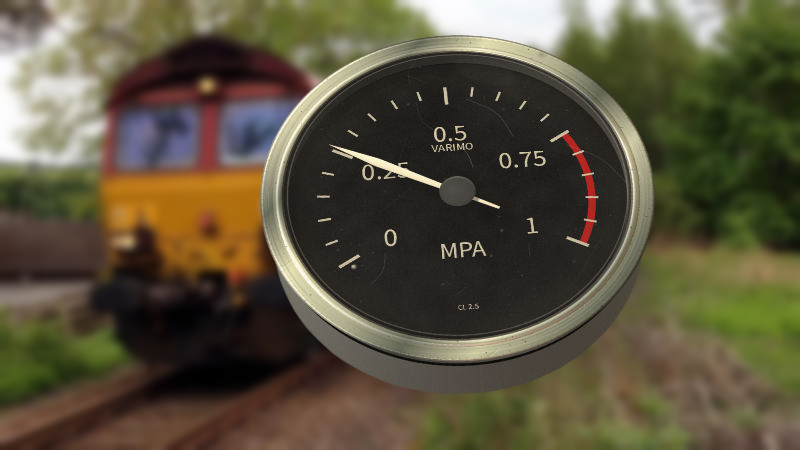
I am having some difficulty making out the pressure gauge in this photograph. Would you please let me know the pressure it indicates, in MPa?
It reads 0.25 MPa
